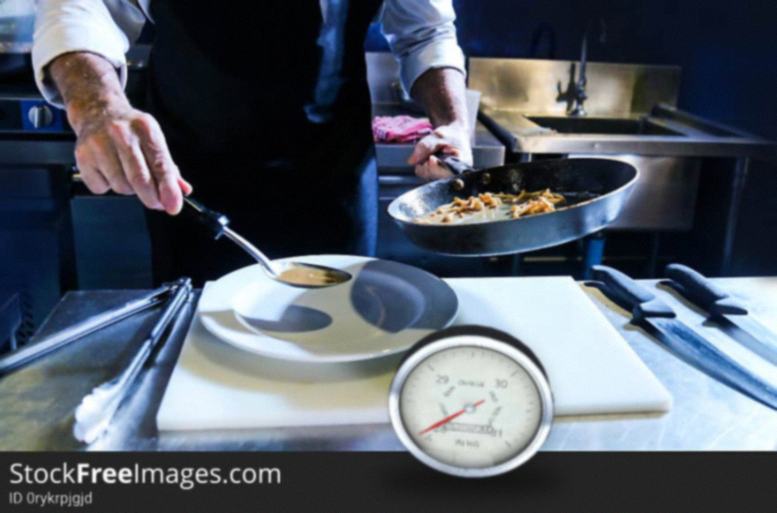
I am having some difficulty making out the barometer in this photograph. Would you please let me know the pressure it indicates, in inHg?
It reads 28.1 inHg
